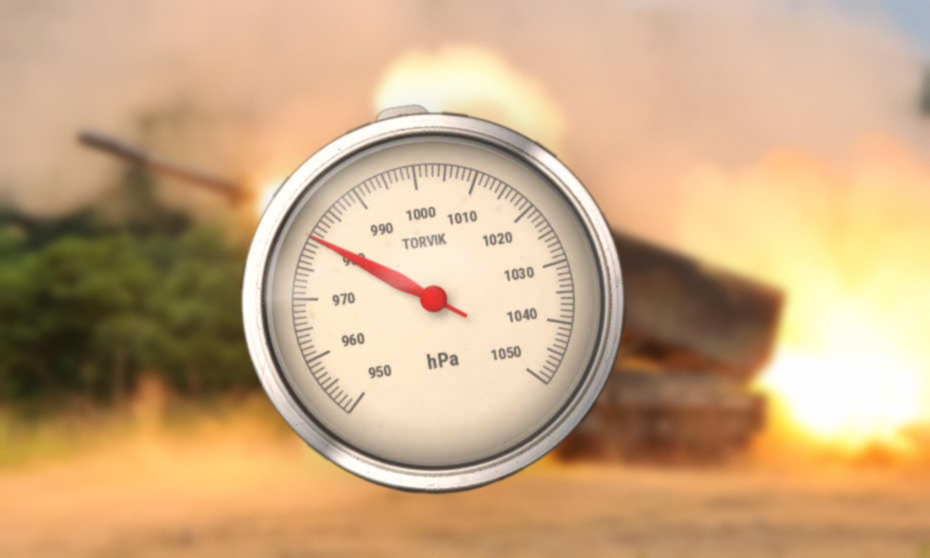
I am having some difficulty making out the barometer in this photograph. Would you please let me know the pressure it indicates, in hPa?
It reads 980 hPa
